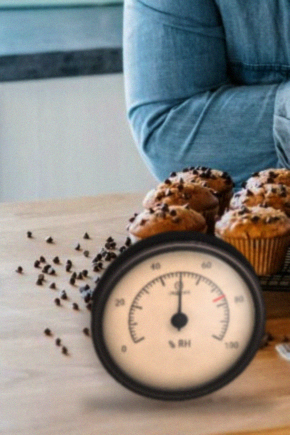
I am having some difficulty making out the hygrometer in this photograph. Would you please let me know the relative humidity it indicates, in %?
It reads 50 %
